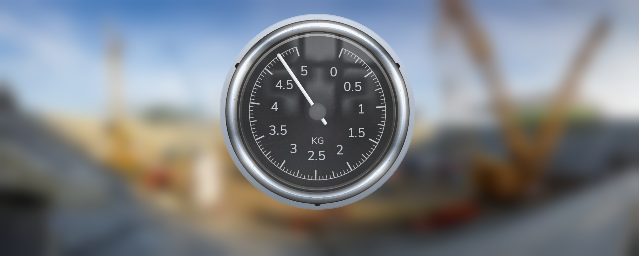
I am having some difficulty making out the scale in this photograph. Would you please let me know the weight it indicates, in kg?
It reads 4.75 kg
